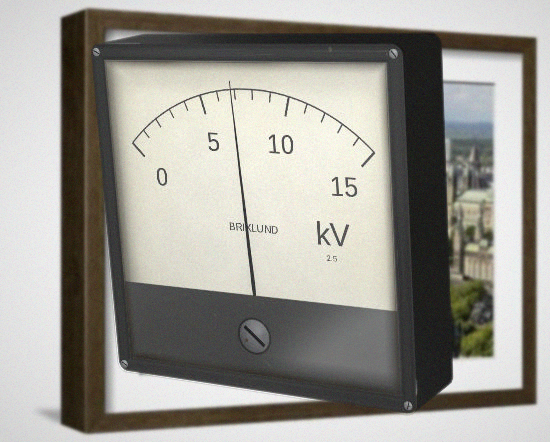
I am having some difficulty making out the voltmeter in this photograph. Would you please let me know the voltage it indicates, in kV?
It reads 7 kV
